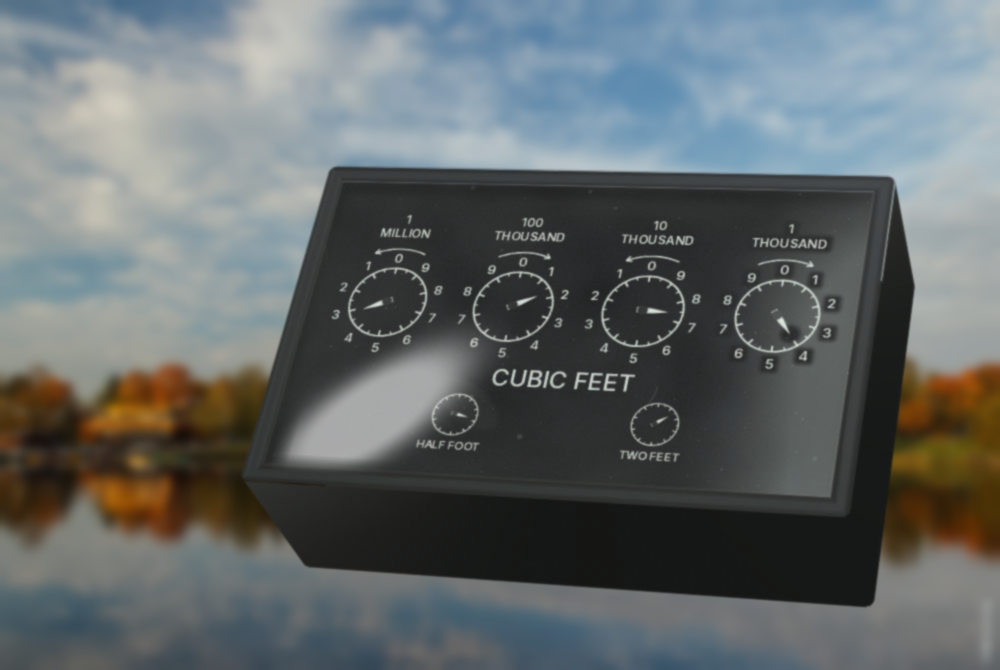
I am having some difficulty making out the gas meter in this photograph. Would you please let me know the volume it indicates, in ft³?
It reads 317400 ft³
